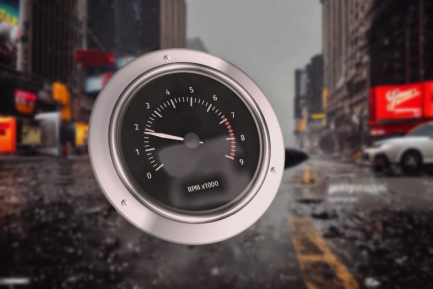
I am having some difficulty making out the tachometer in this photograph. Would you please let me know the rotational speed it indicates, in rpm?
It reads 1800 rpm
